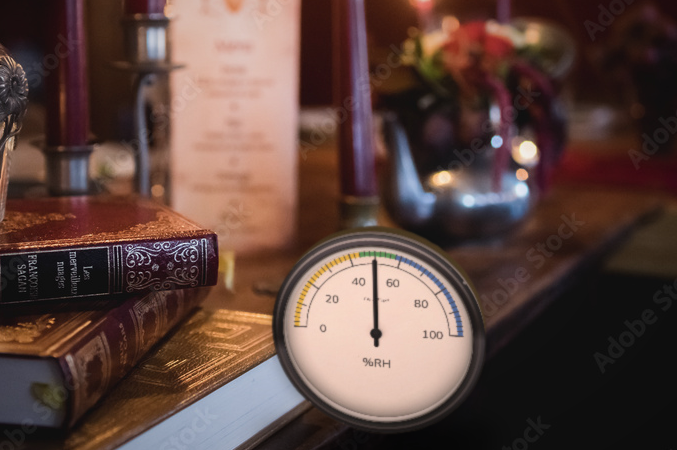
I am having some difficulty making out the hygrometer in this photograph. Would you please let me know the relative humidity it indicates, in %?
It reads 50 %
